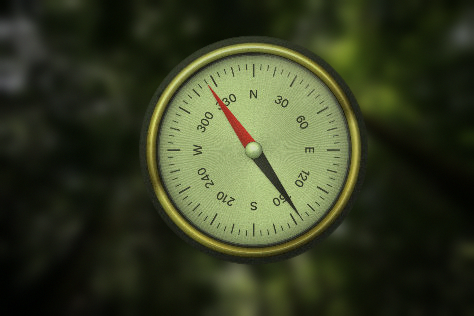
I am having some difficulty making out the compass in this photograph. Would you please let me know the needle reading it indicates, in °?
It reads 325 °
